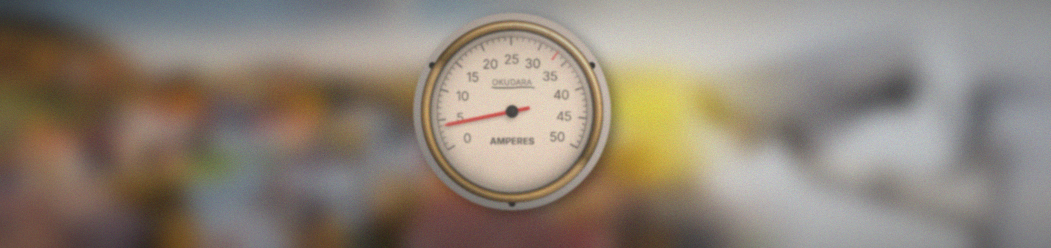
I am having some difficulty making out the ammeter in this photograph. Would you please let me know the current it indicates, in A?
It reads 4 A
